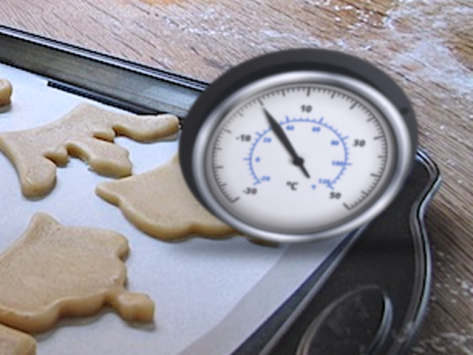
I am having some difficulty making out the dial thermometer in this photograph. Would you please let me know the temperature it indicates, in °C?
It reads 0 °C
